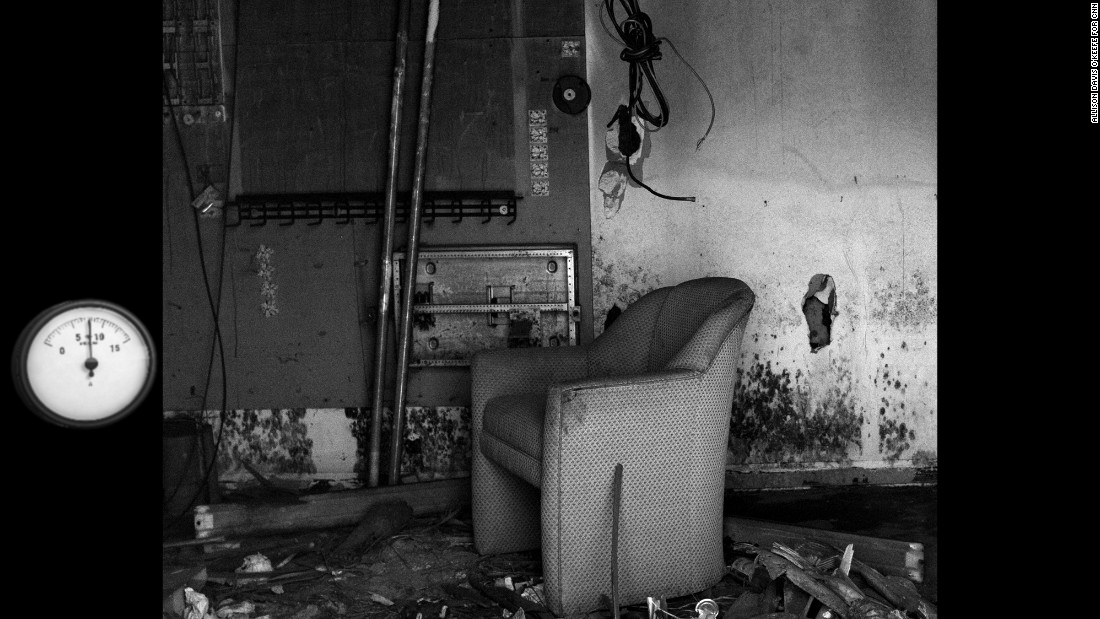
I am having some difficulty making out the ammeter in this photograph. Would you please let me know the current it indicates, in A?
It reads 7.5 A
